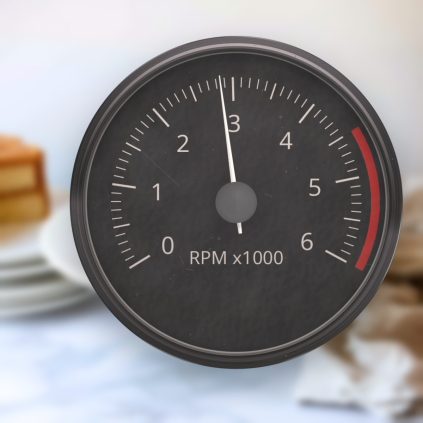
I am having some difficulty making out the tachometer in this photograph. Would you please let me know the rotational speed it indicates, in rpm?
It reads 2850 rpm
